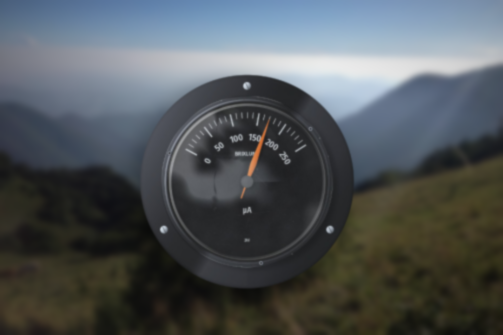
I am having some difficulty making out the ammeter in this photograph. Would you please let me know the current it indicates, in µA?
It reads 170 µA
